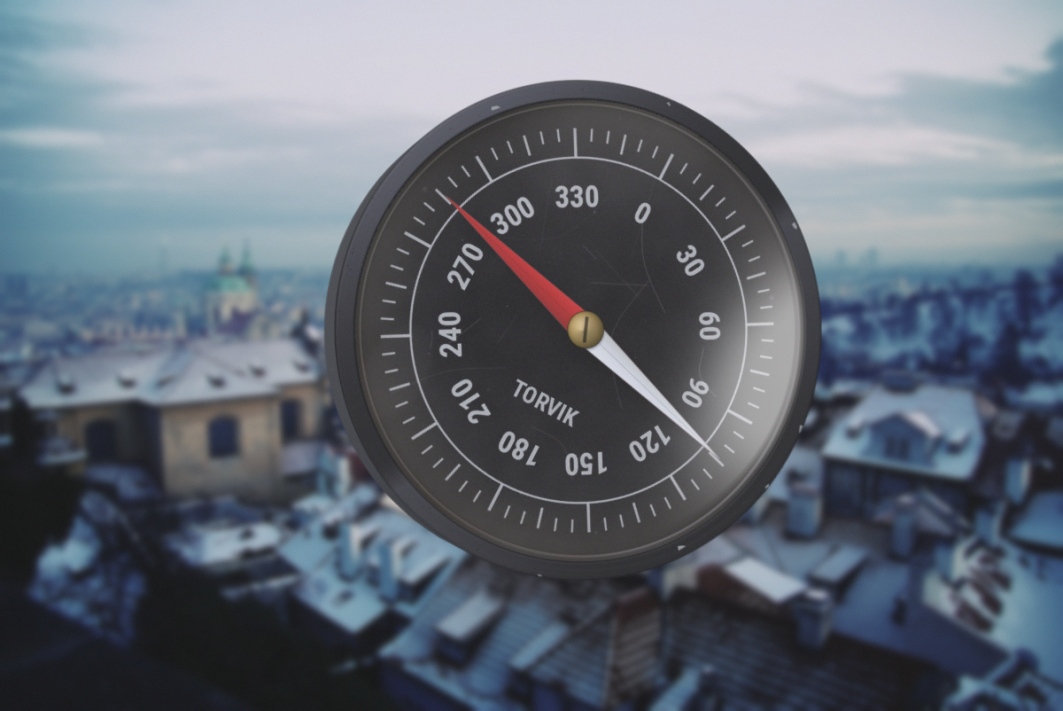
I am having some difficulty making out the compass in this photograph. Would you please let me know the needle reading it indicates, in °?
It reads 285 °
